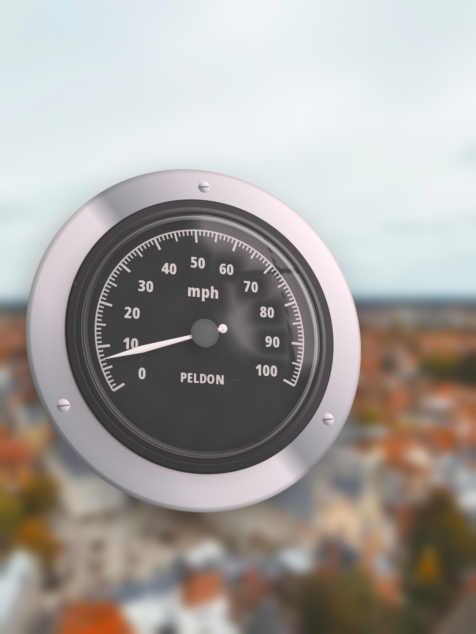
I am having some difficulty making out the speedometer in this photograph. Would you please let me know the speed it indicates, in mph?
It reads 7 mph
